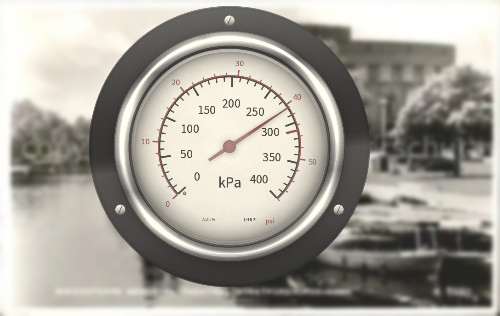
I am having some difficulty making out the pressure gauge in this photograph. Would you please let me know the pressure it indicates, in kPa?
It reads 280 kPa
